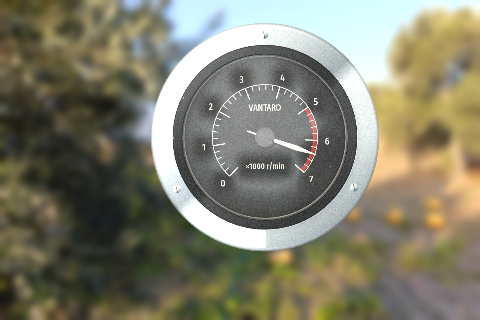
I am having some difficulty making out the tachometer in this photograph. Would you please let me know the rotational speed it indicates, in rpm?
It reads 6400 rpm
